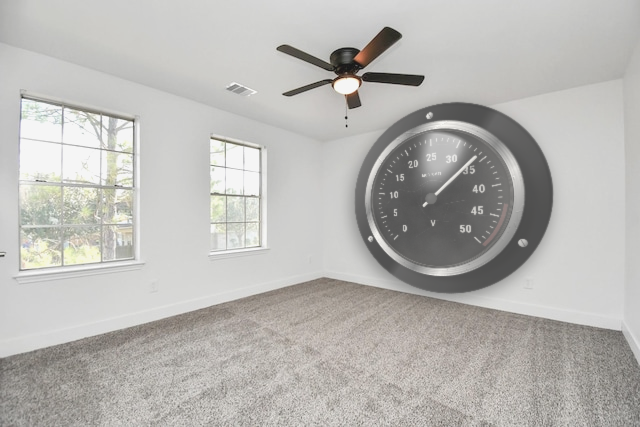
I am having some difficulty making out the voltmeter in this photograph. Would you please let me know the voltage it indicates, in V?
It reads 34 V
